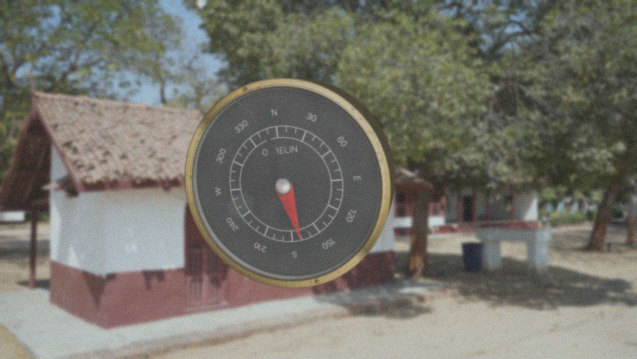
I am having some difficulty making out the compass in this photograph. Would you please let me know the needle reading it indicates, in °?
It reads 170 °
